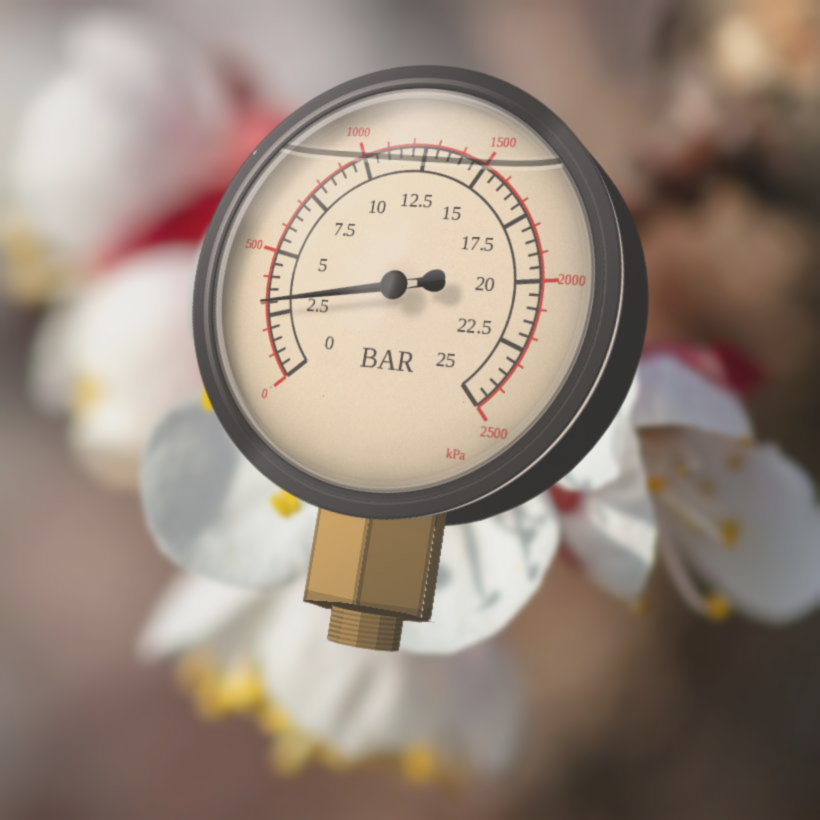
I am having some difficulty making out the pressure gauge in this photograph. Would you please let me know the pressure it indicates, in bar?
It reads 3 bar
